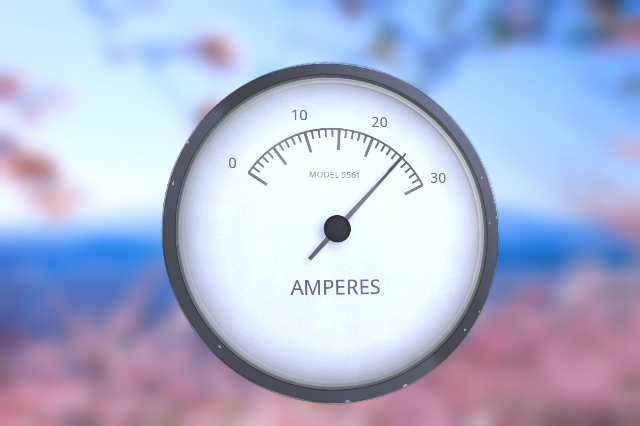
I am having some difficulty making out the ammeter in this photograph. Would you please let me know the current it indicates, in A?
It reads 25 A
